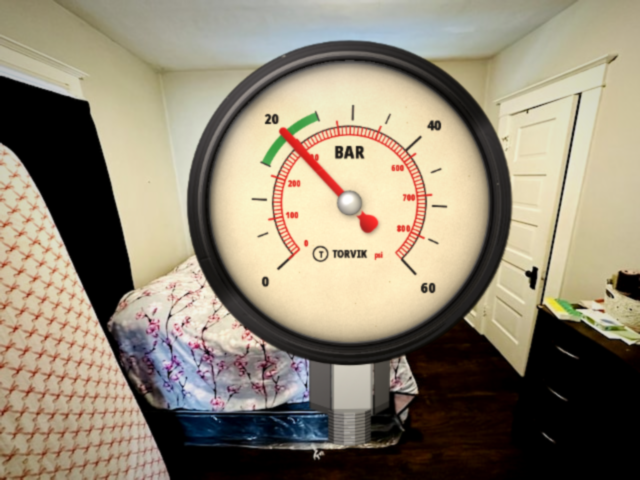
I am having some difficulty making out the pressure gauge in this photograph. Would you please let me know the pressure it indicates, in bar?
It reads 20 bar
